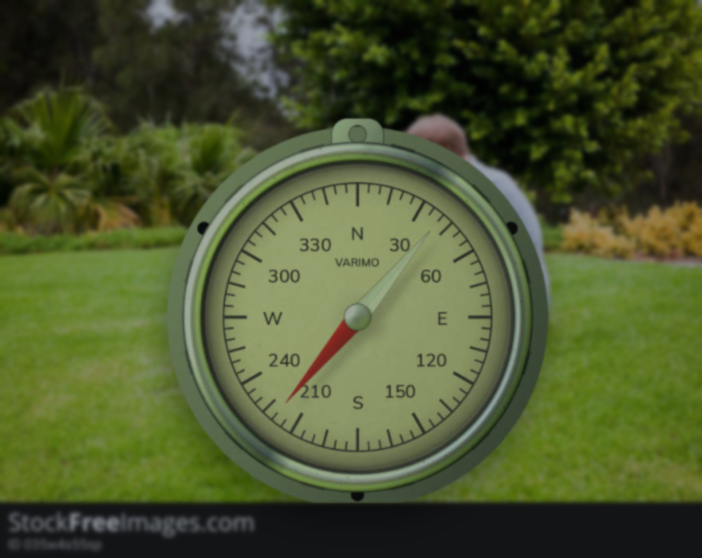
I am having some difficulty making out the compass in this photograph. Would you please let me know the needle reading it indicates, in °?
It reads 220 °
